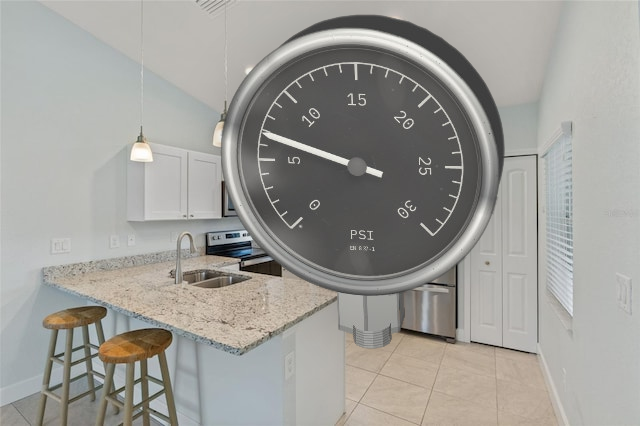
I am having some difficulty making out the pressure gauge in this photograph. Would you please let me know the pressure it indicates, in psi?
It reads 7 psi
